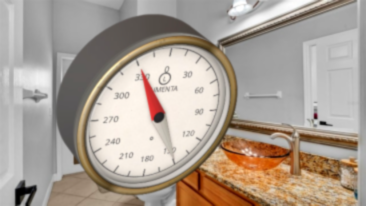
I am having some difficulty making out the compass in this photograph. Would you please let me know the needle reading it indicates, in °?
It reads 330 °
